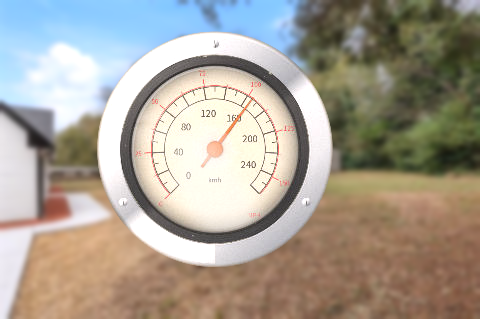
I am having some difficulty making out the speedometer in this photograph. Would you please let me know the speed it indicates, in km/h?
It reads 165 km/h
